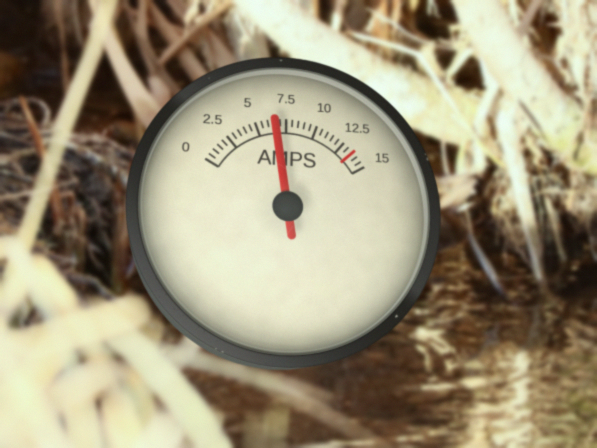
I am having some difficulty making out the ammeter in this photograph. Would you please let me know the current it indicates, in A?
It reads 6.5 A
